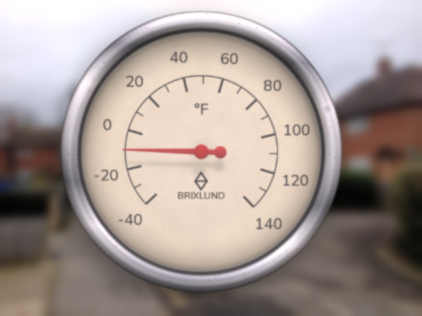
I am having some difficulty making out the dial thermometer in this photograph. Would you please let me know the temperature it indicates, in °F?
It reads -10 °F
